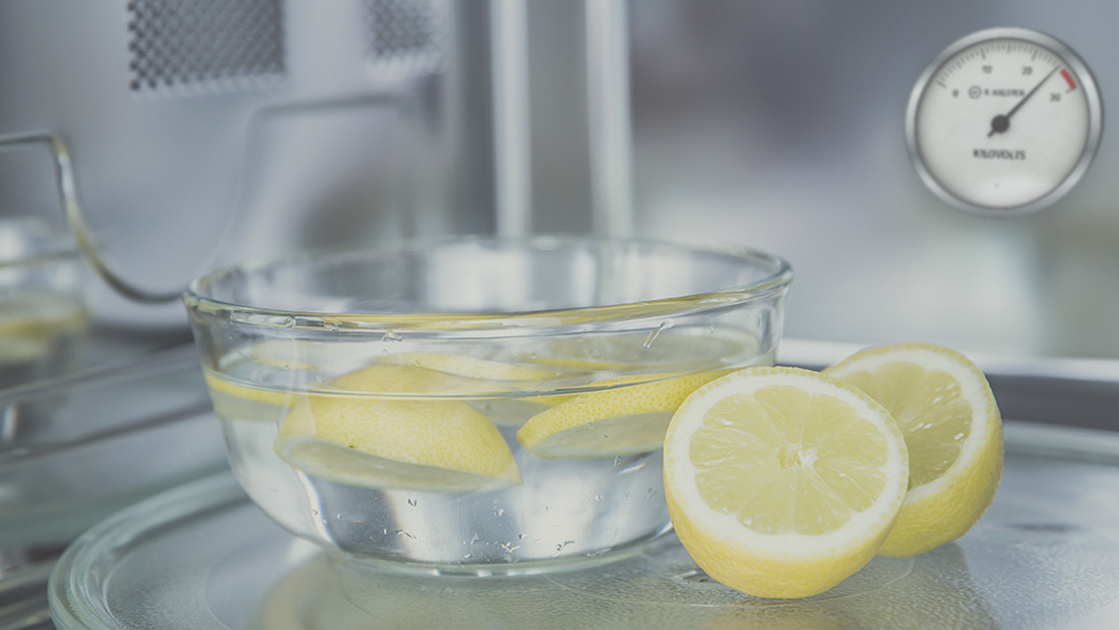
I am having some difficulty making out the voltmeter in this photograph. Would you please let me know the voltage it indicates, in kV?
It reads 25 kV
